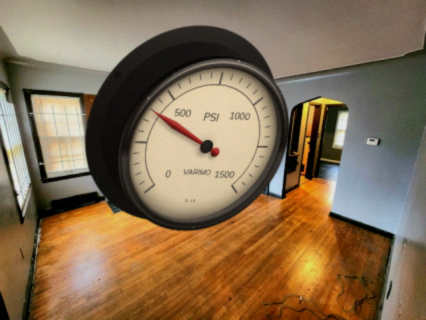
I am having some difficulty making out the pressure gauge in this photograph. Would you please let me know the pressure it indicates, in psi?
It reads 400 psi
